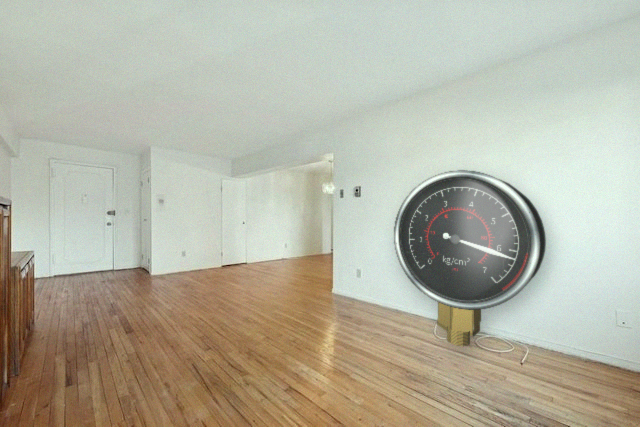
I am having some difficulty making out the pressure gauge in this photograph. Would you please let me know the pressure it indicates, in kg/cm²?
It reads 6.2 kg/cm²
